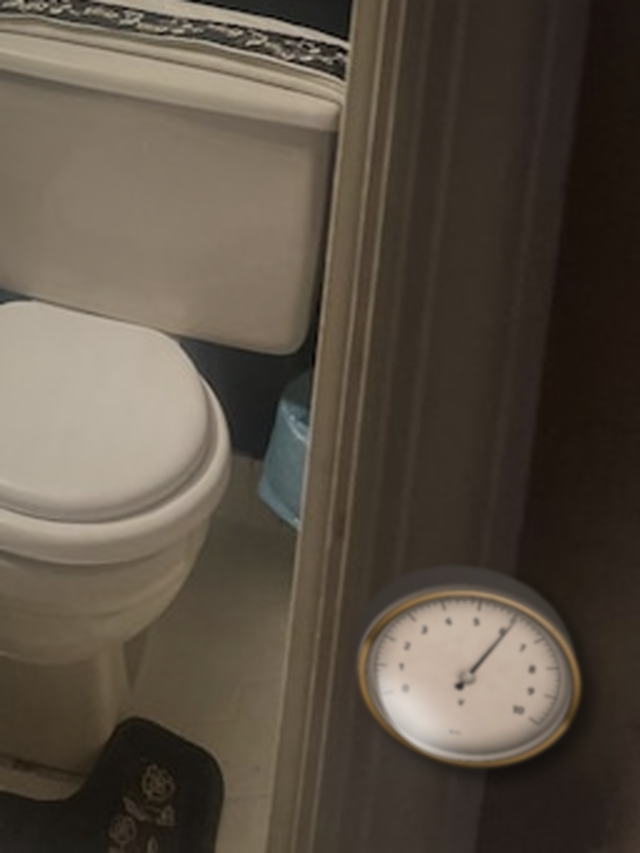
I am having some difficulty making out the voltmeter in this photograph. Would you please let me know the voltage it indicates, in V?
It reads 6 V
